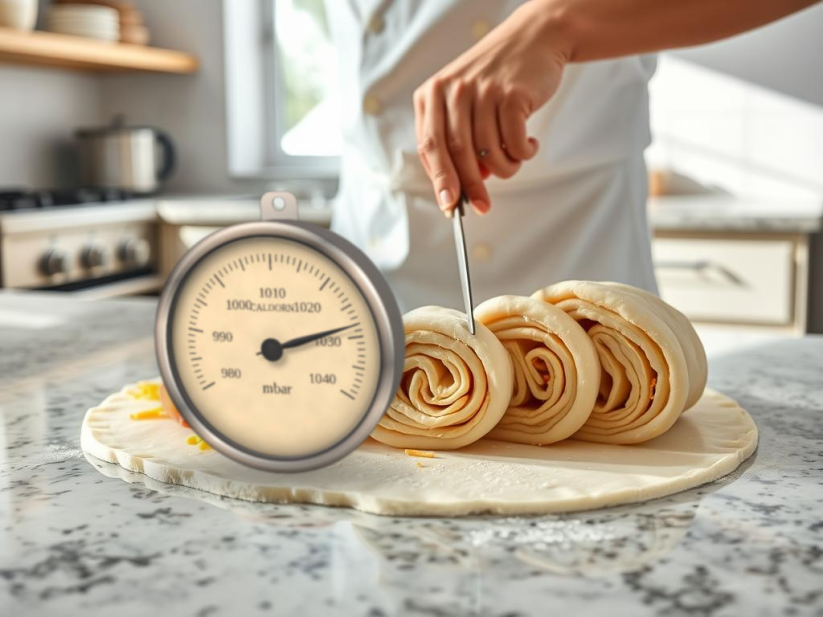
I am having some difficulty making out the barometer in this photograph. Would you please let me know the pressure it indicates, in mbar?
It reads 1028 mbar
